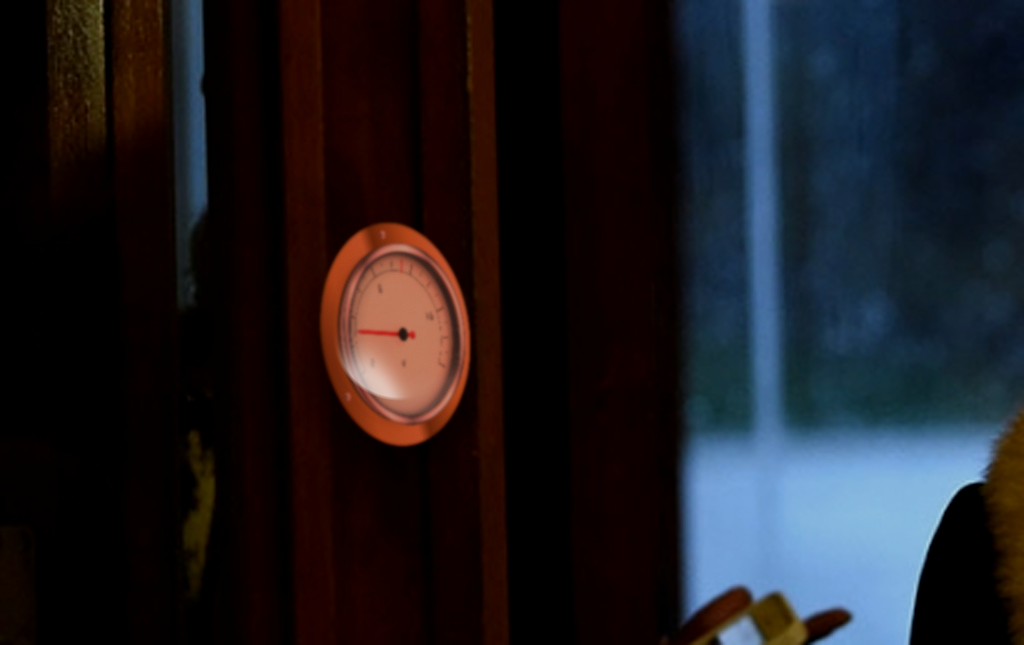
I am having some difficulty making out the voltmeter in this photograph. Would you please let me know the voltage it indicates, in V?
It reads 3 V
